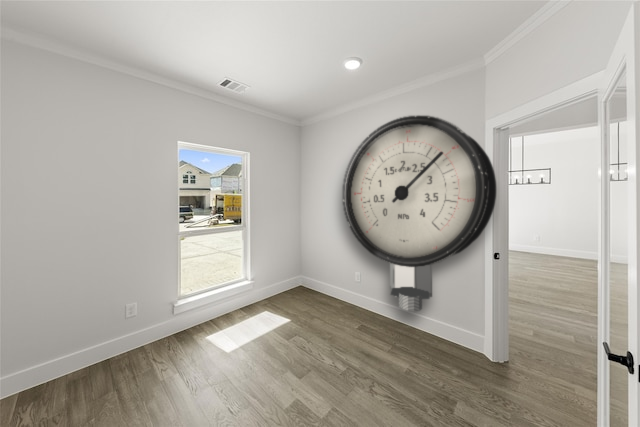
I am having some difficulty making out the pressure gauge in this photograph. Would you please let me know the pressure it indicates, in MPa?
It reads 2.7 MPa
